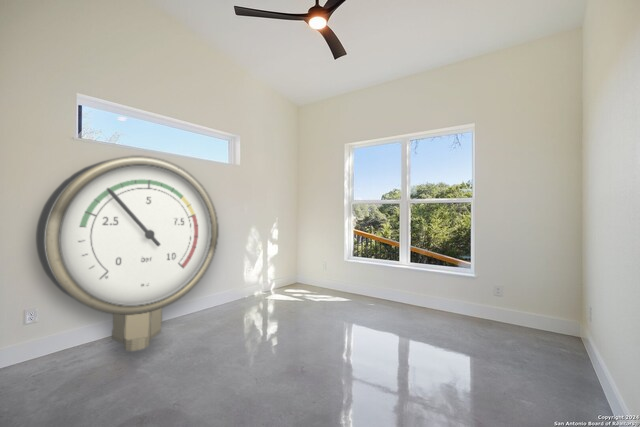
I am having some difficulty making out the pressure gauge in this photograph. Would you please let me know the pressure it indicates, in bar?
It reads 3.5 bar
